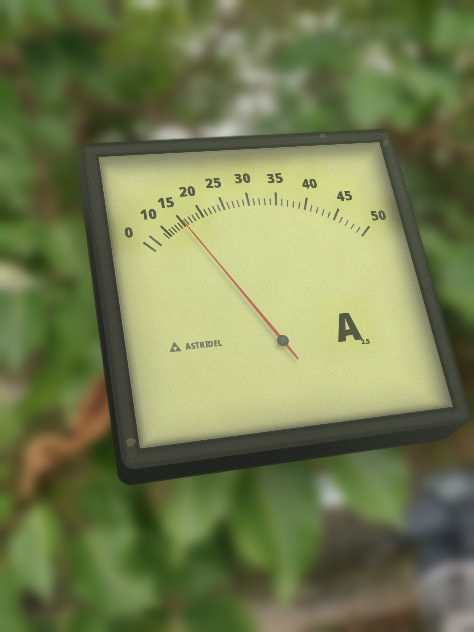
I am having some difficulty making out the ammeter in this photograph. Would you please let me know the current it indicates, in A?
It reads 15 A
